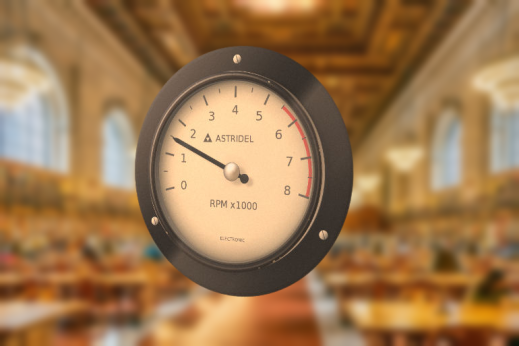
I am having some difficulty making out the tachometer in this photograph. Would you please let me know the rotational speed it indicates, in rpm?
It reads 1500 rpm
